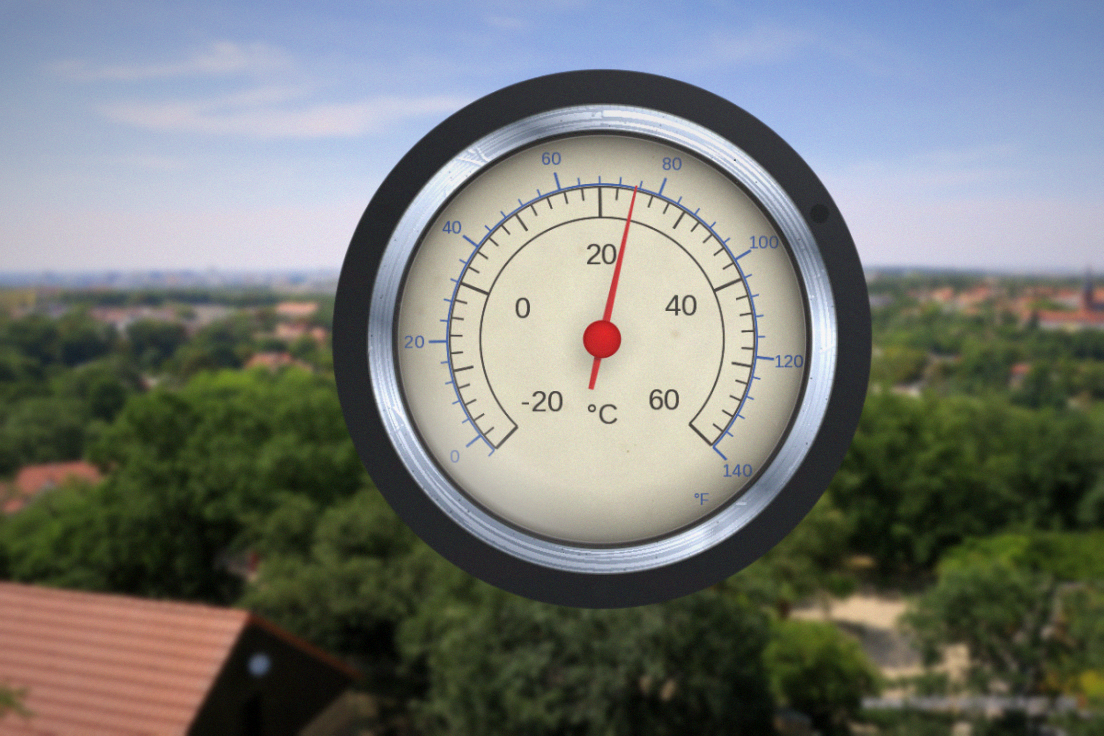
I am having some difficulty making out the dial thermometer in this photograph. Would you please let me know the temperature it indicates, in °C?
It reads 24 °C
